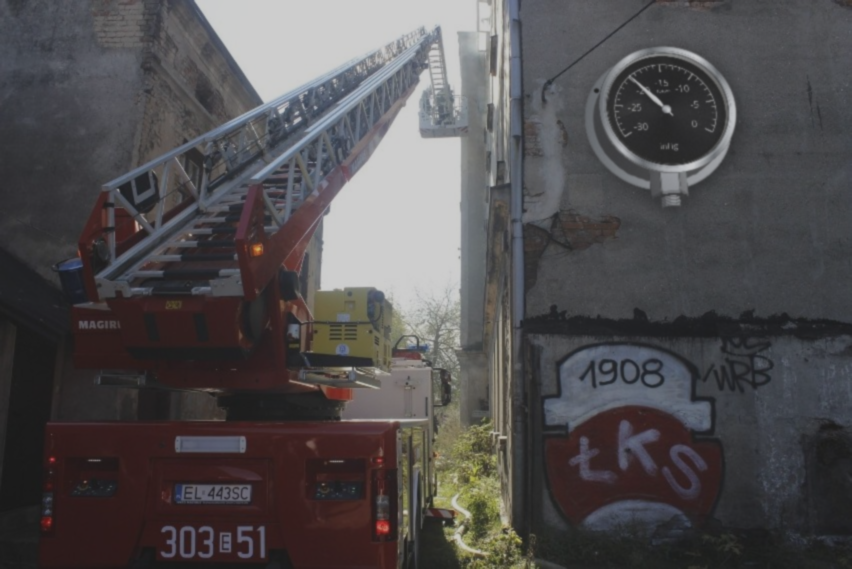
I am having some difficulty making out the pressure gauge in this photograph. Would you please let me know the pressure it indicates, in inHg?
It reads -20 inHg
